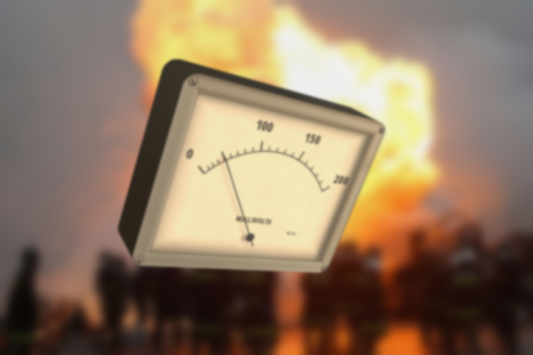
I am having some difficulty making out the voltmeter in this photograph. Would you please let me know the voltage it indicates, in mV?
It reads 50 mV
